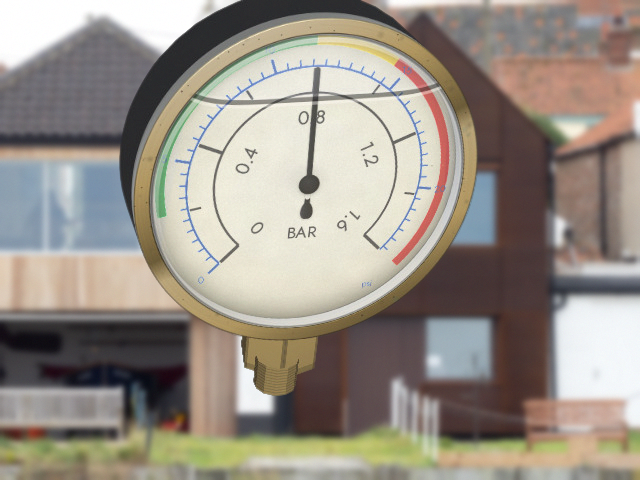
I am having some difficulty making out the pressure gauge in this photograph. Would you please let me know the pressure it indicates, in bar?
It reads 0.8 bar
